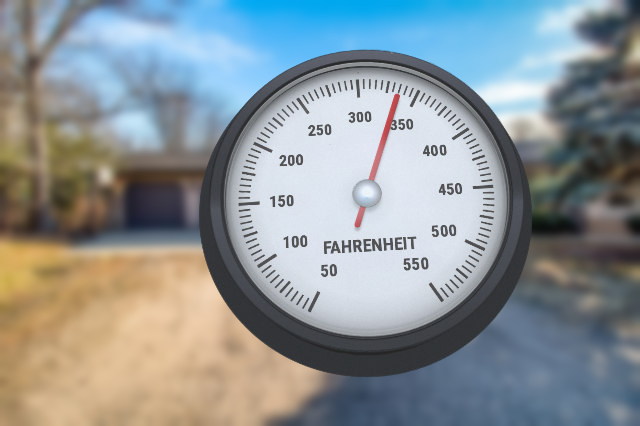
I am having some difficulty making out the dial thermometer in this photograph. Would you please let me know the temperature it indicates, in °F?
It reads 335 °F
